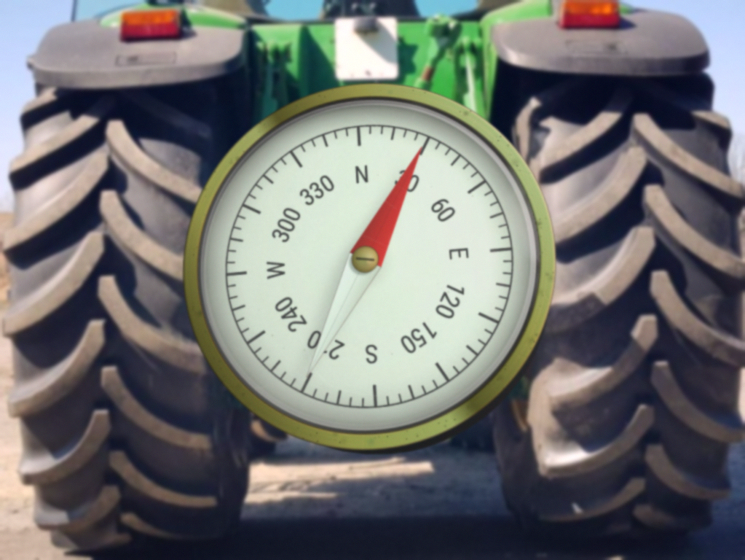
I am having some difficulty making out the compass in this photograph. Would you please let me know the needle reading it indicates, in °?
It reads 30 °
